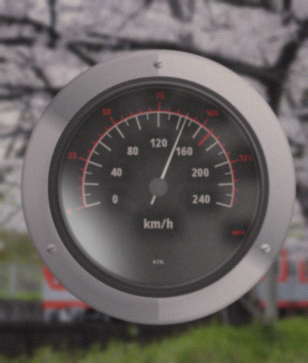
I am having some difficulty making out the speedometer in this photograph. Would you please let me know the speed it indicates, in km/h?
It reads 145 km/h
